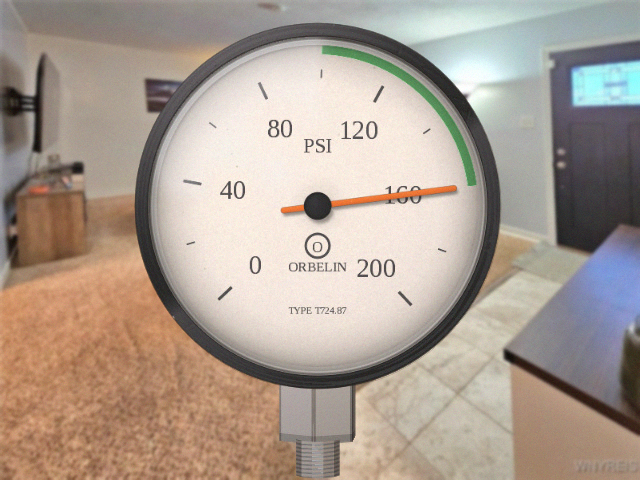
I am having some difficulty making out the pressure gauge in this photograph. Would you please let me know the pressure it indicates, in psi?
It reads 160 psi
